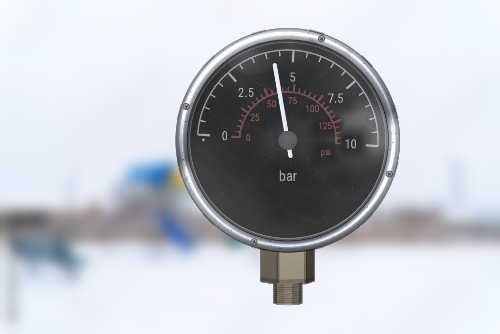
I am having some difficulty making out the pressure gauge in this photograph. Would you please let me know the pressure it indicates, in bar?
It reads 4.25 bar
